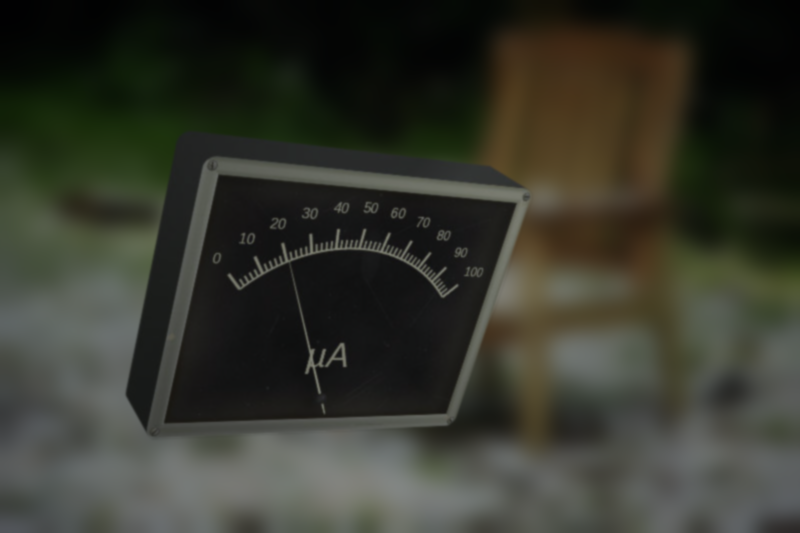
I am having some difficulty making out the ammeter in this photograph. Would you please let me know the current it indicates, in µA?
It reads 20 µA
